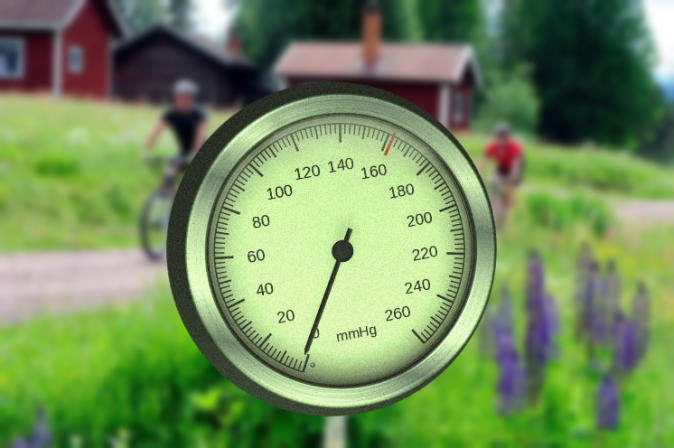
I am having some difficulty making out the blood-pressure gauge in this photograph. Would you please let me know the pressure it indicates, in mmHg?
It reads 2 mmHg
